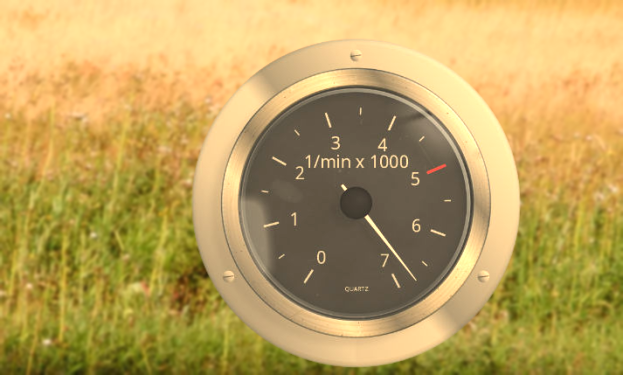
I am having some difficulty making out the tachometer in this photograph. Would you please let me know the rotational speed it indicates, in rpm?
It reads 6750 rpm
